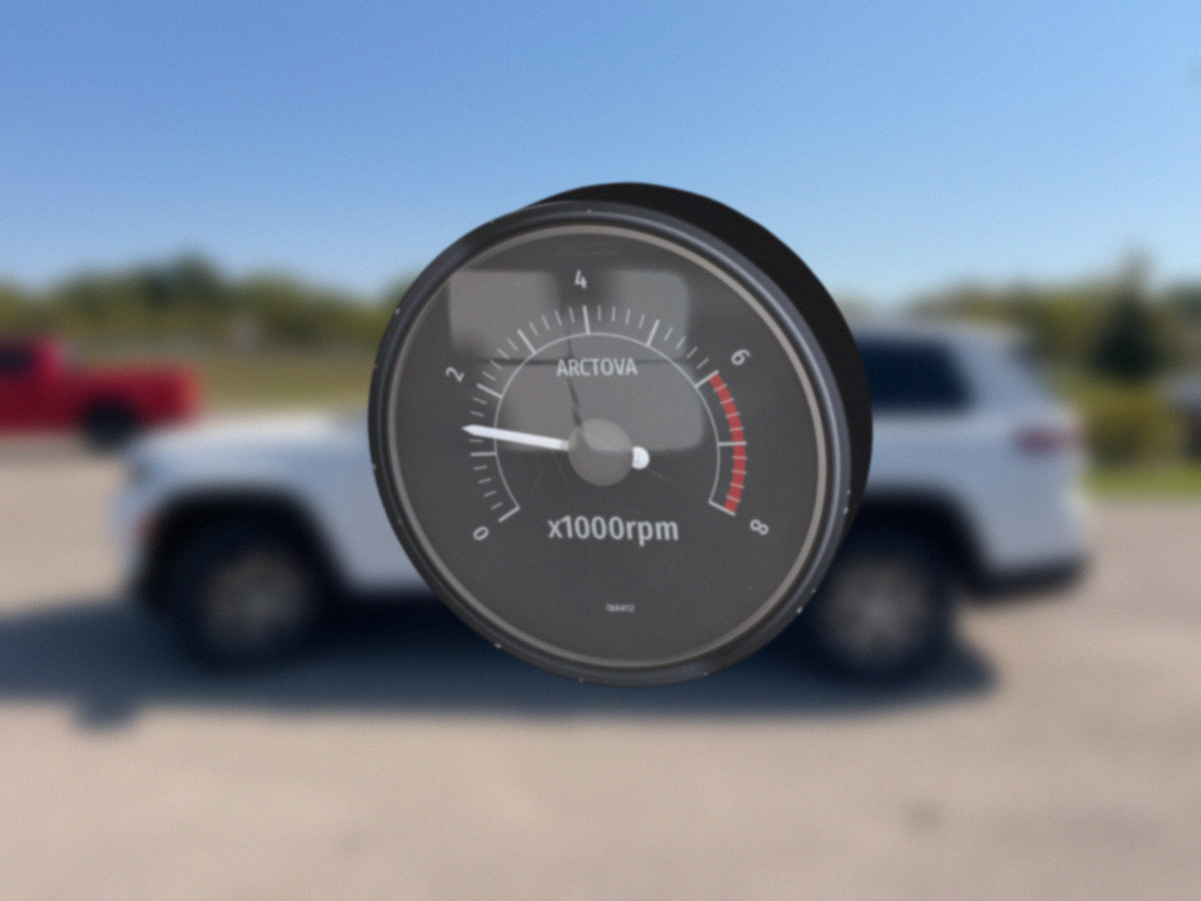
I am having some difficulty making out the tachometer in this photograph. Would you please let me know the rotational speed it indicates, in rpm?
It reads 1400 rpm
